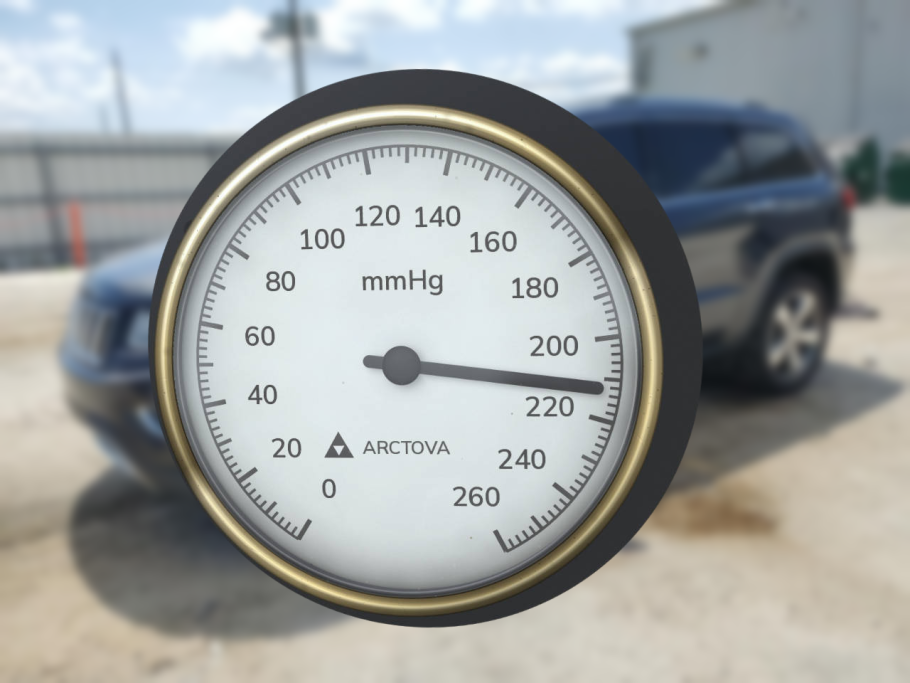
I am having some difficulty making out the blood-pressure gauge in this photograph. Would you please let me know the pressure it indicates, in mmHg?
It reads 212 mmHg
